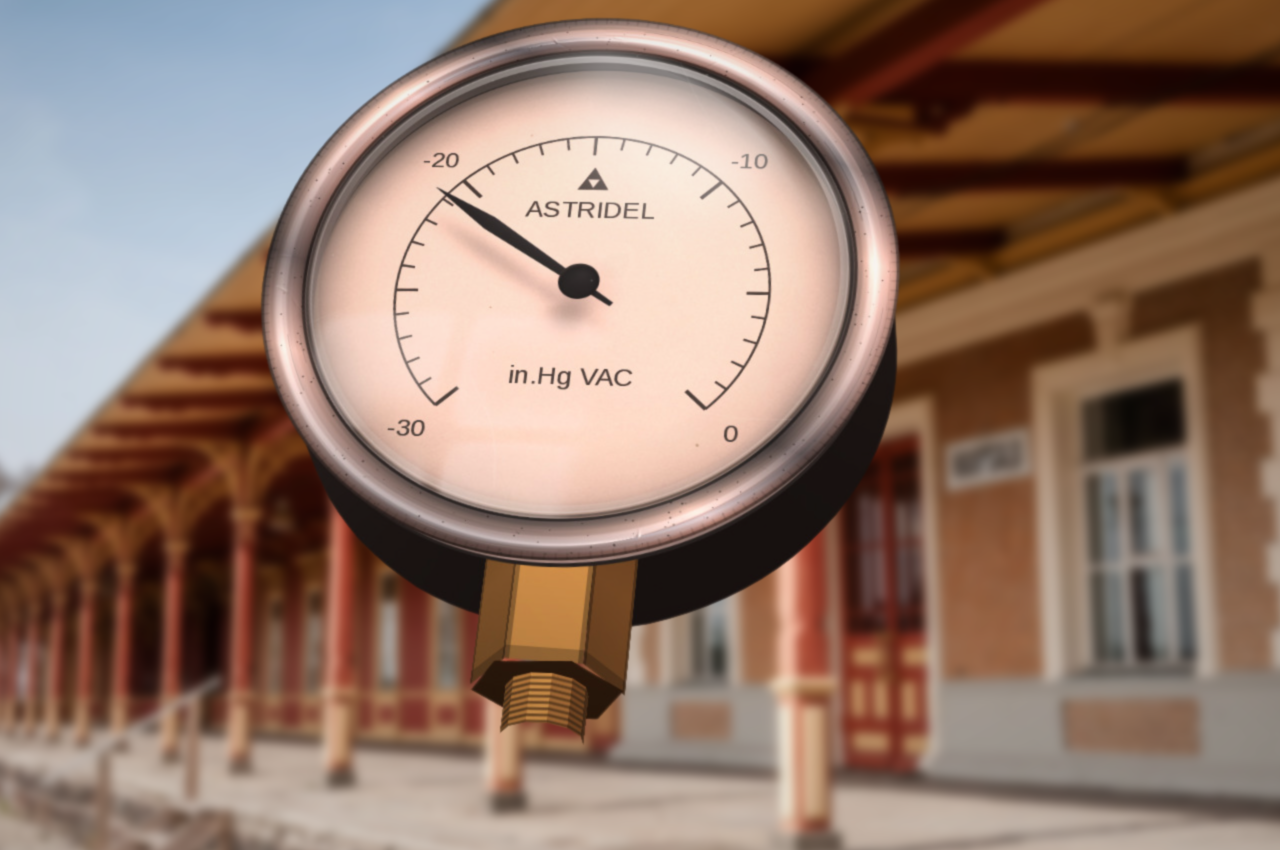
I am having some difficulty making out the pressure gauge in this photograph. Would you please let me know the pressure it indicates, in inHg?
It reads -21 inHg
